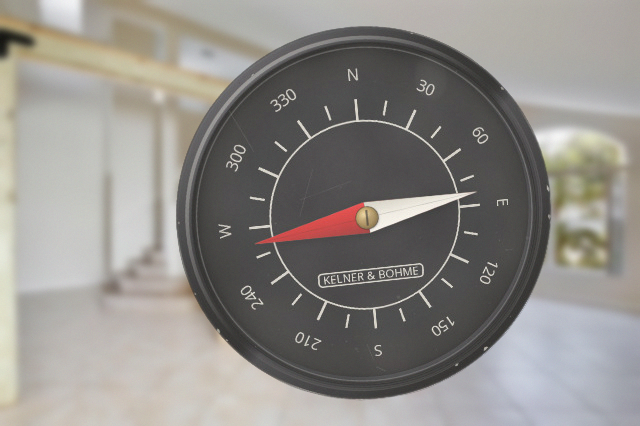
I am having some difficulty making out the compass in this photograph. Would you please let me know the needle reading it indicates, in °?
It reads 262.5 °
